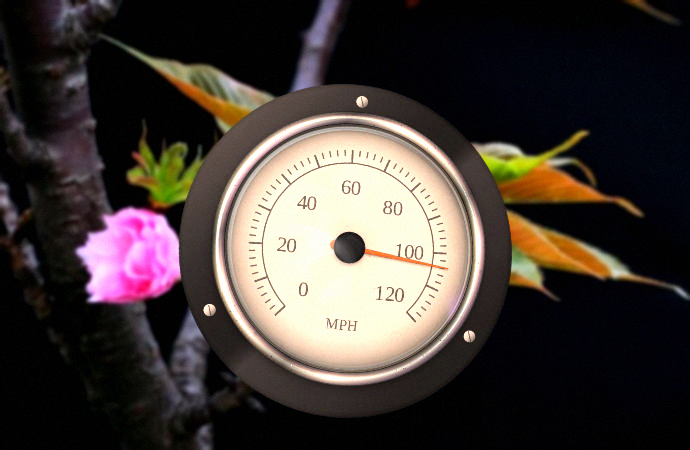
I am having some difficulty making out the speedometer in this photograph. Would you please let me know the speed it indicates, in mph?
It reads 104 mph
